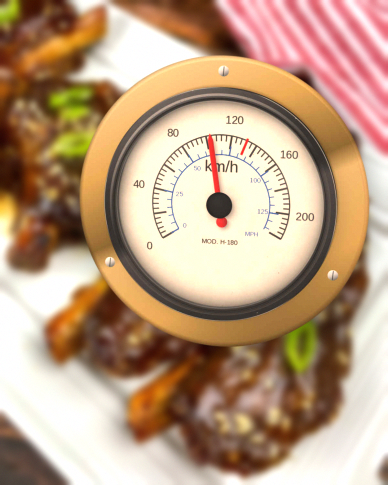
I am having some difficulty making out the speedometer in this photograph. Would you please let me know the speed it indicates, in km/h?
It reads 104 km/h
